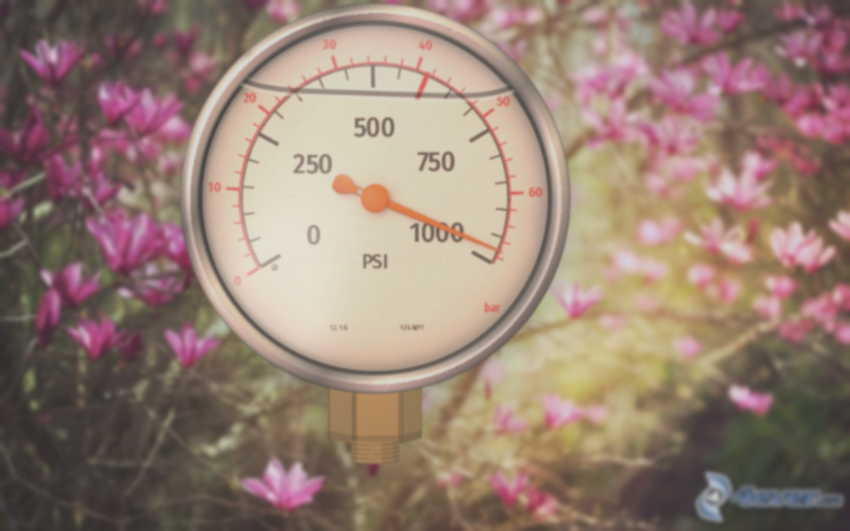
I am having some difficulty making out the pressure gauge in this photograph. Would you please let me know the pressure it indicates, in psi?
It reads 975 psi
